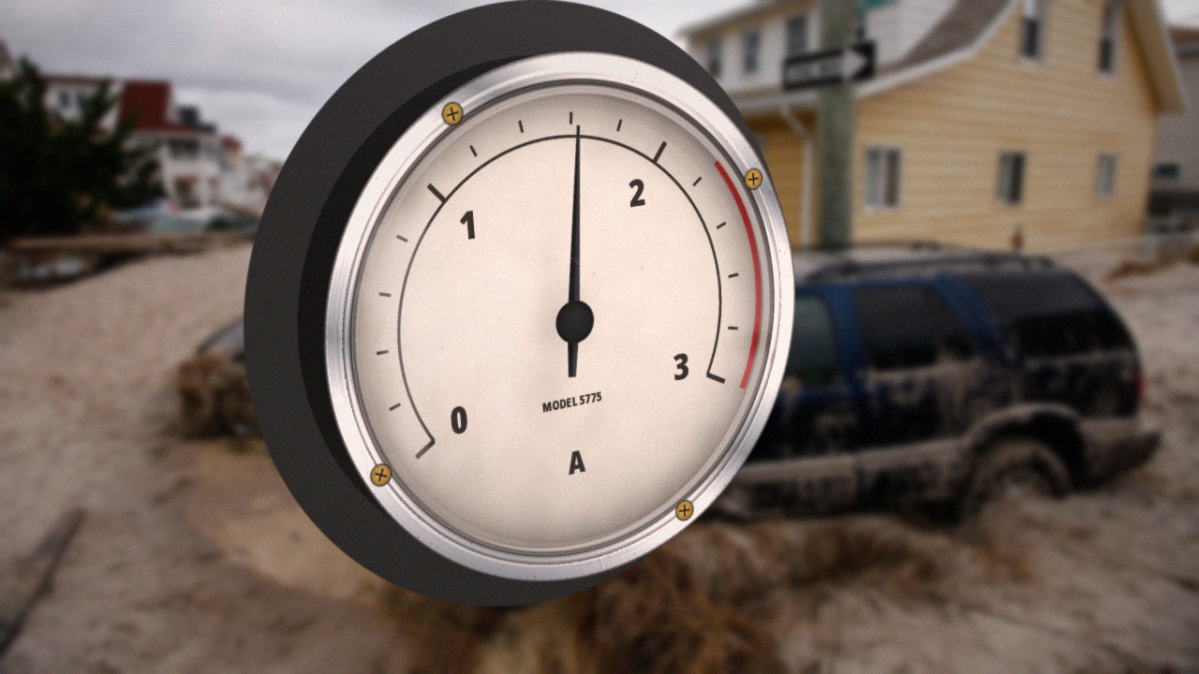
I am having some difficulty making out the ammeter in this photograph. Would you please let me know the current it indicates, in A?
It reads 1.6 A
